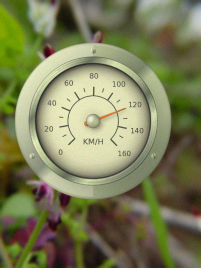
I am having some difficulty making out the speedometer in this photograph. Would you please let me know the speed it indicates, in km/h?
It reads 120 km/h
